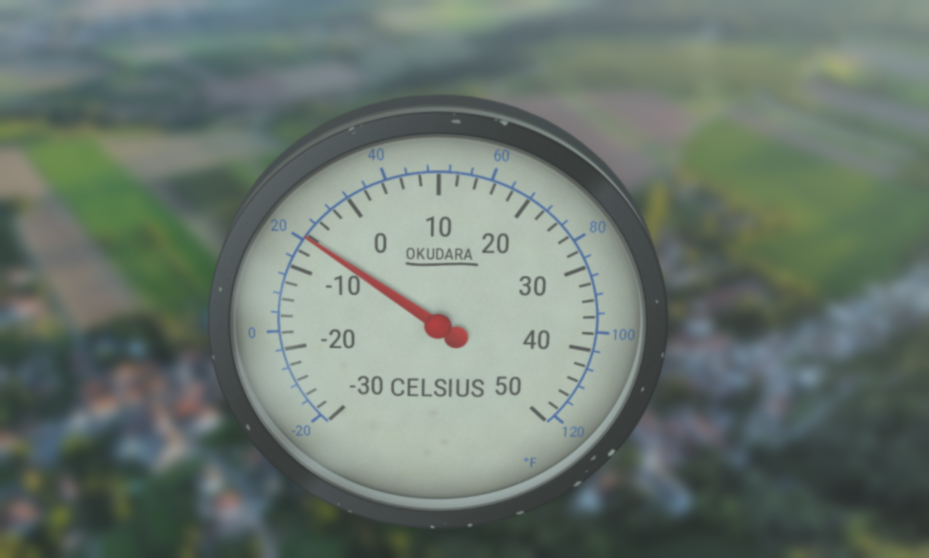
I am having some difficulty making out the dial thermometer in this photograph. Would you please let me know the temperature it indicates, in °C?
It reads -6 °C
